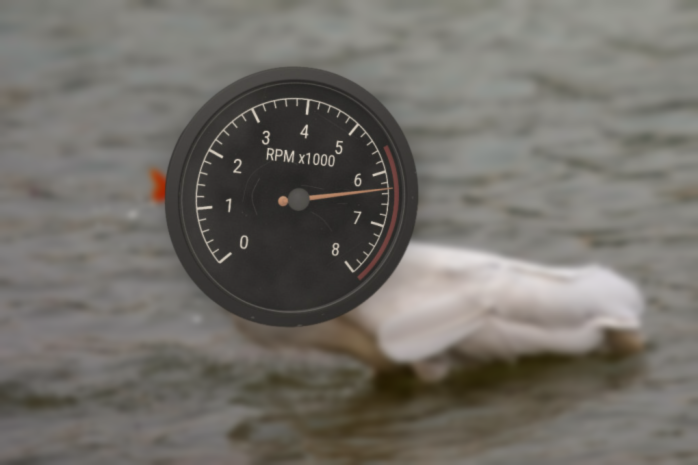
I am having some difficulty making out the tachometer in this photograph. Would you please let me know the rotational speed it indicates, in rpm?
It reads 6300 rpm
